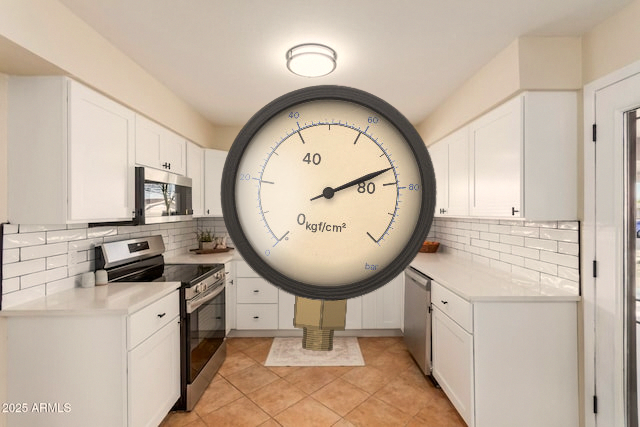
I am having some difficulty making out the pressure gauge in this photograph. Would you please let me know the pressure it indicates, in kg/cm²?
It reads 75 kg/cm²
